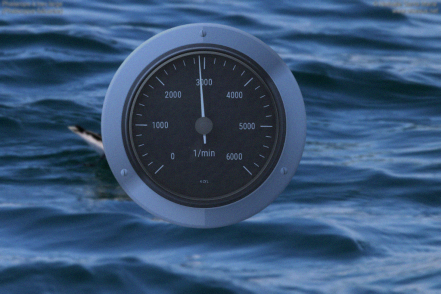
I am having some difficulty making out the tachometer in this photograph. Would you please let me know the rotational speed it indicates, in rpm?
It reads 2900 rpm
